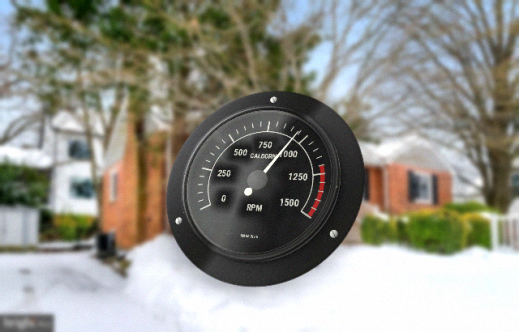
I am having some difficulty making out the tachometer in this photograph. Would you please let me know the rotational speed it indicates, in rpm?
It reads 950 rpm
